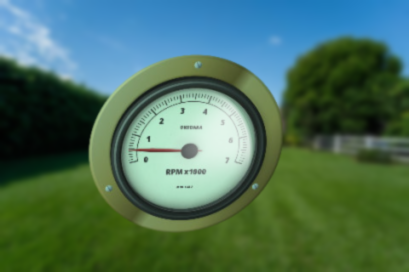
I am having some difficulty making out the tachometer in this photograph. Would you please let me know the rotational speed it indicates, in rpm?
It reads 500 rpm
